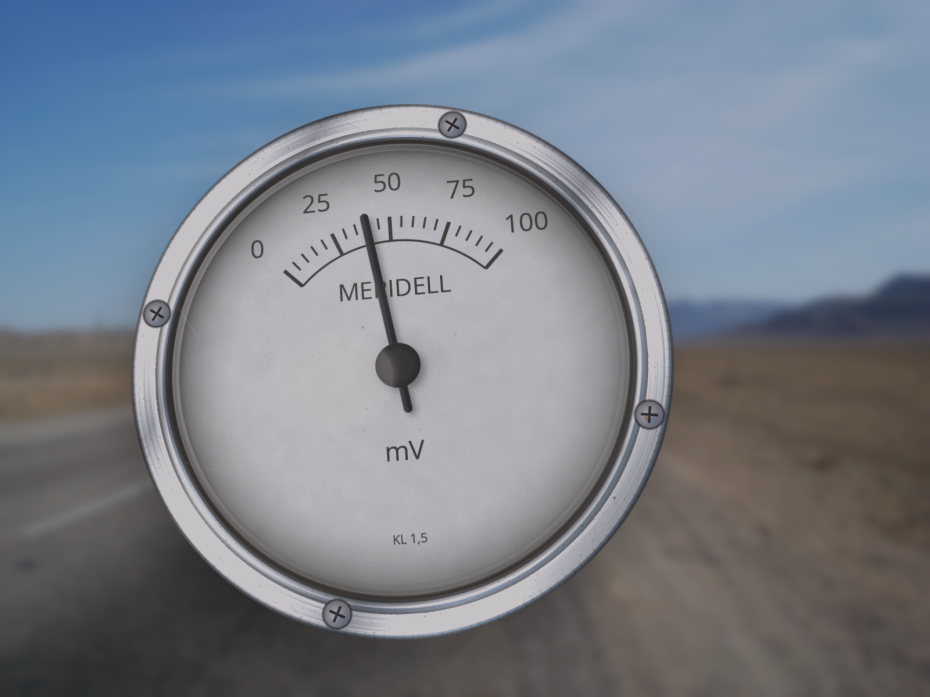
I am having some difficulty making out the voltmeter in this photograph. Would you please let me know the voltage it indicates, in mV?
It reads 40 mV
